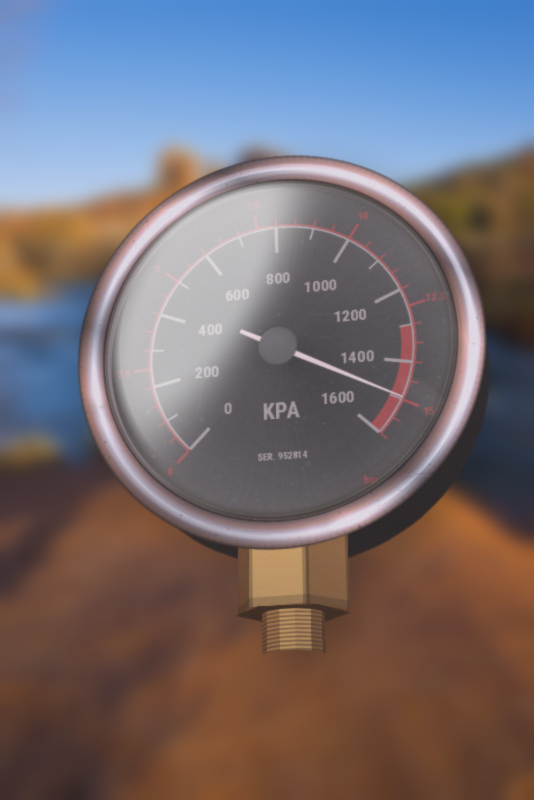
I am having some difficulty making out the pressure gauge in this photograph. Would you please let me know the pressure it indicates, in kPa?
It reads 1500 kPa
